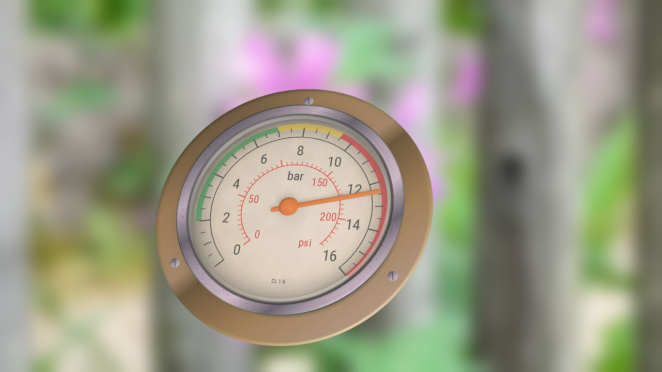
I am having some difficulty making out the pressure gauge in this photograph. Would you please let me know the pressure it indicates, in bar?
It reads 12.5 bar
